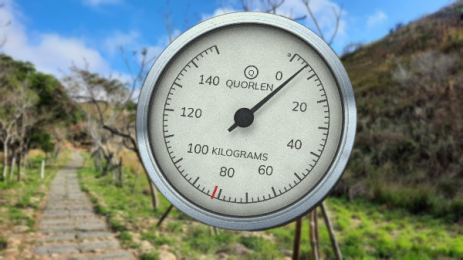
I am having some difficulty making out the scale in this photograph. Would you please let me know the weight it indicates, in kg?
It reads 6 kg
